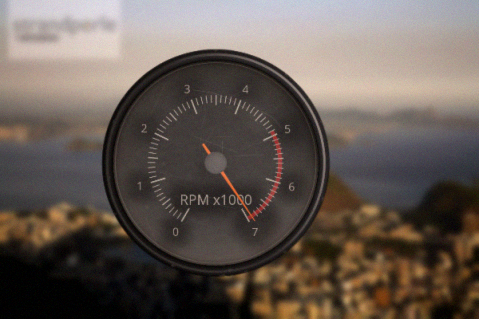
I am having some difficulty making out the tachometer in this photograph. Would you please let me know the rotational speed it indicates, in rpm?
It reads 6900 rpm
